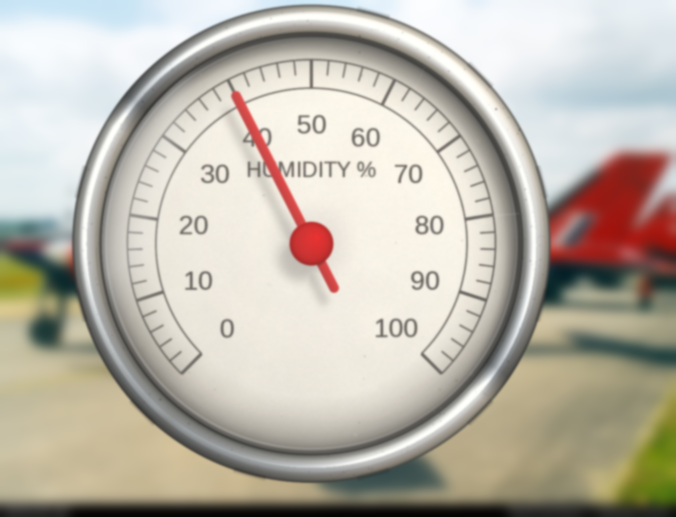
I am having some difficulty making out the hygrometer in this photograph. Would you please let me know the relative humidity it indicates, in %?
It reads 40 %
